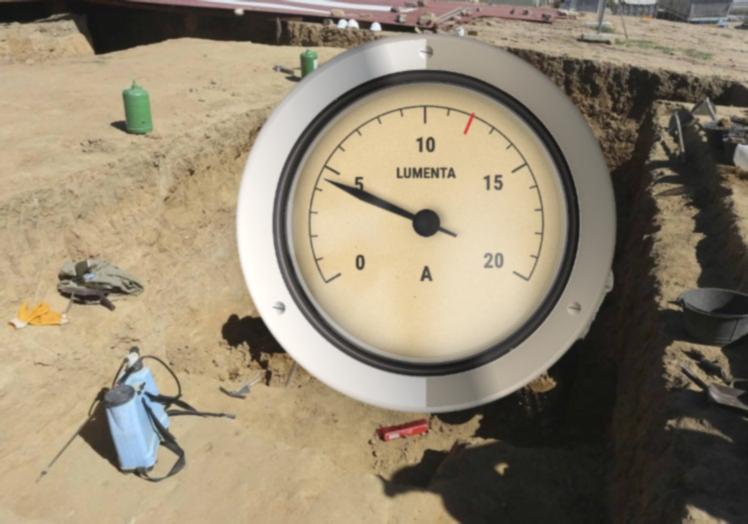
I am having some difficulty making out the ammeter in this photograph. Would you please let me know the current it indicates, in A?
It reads 4.5 A
